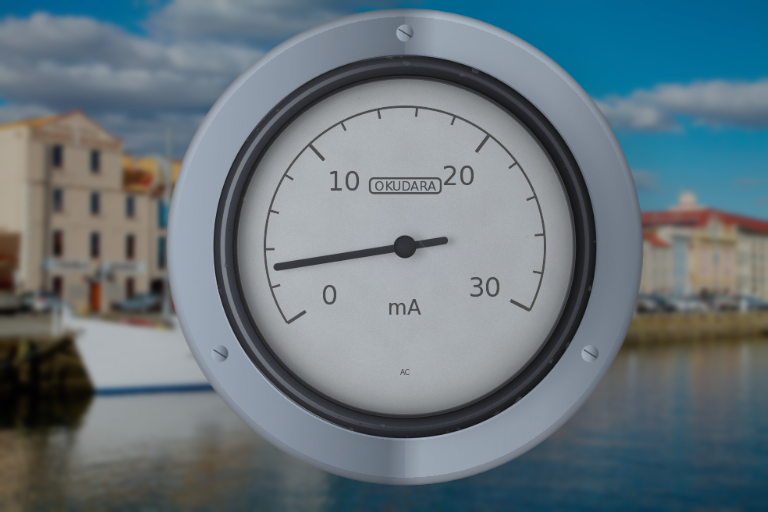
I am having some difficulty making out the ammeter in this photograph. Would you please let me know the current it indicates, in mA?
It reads 3 mA
